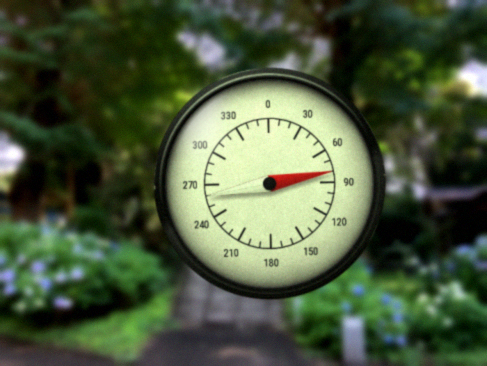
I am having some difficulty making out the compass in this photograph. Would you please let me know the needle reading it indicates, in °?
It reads 80 °
